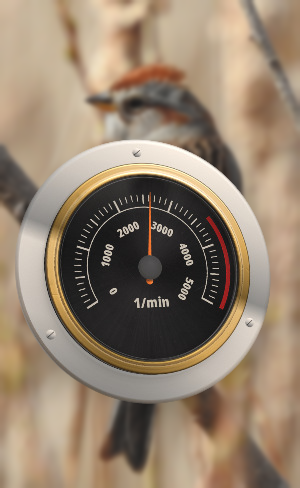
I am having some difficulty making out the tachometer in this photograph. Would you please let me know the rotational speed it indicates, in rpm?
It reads 2600 rpm
